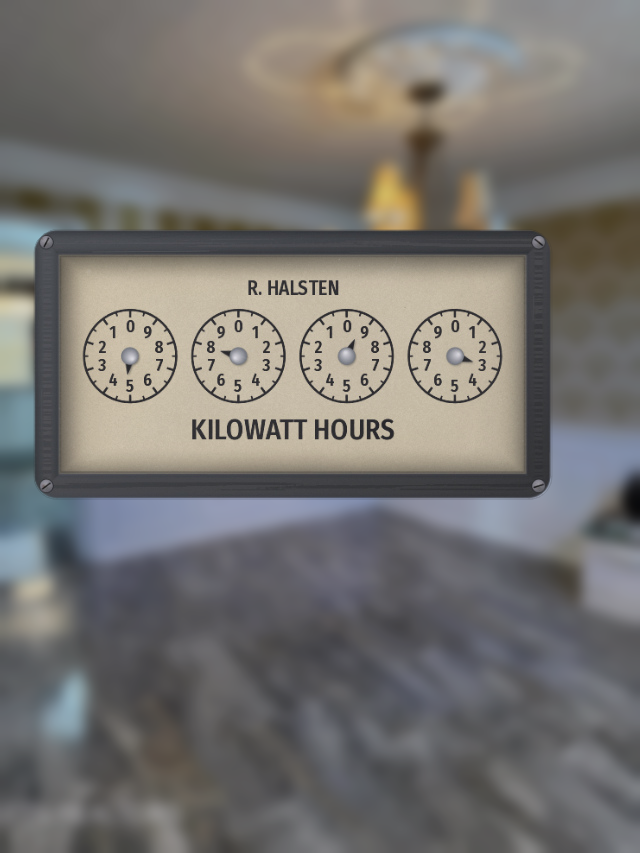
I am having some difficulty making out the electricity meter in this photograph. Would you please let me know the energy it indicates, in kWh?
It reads 4793 kWh
